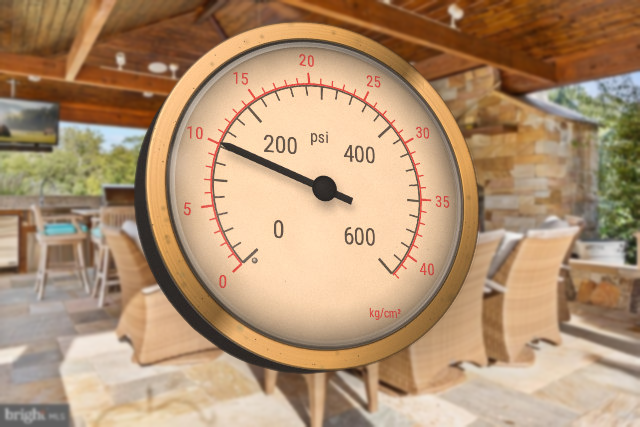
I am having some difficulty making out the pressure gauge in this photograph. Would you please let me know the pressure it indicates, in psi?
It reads 140 psi
